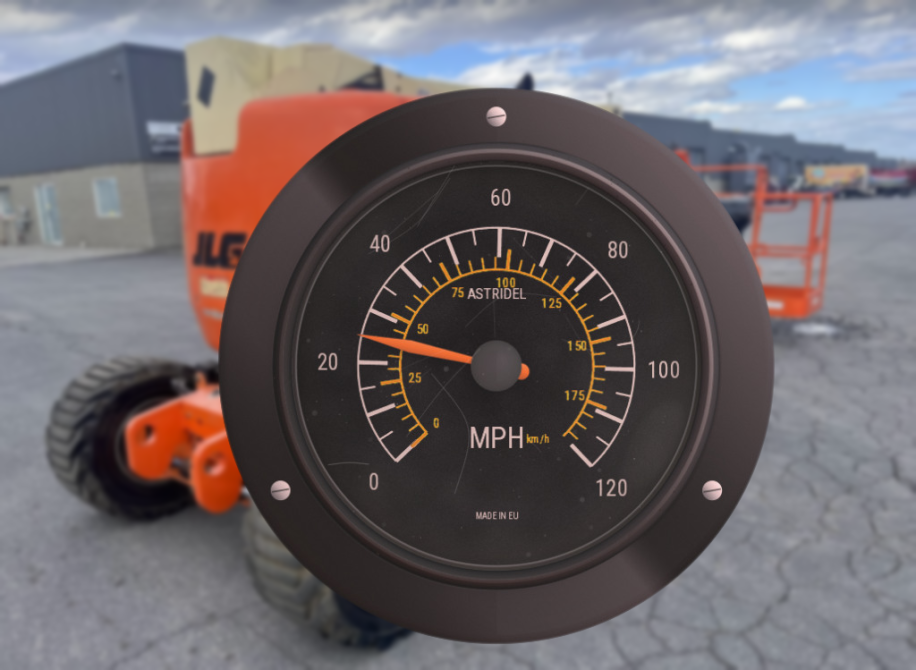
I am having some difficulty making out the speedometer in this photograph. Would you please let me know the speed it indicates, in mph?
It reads 25 mph
